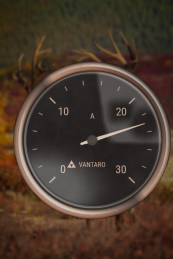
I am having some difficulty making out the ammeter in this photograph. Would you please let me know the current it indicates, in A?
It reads 23 A
